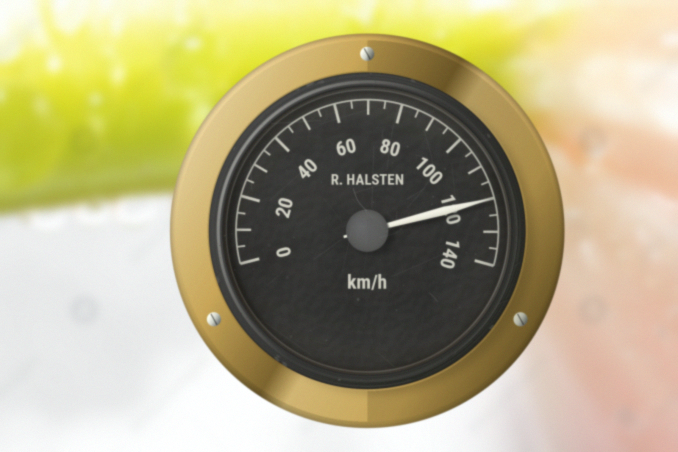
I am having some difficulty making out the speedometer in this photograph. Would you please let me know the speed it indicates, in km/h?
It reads 120 km/h
